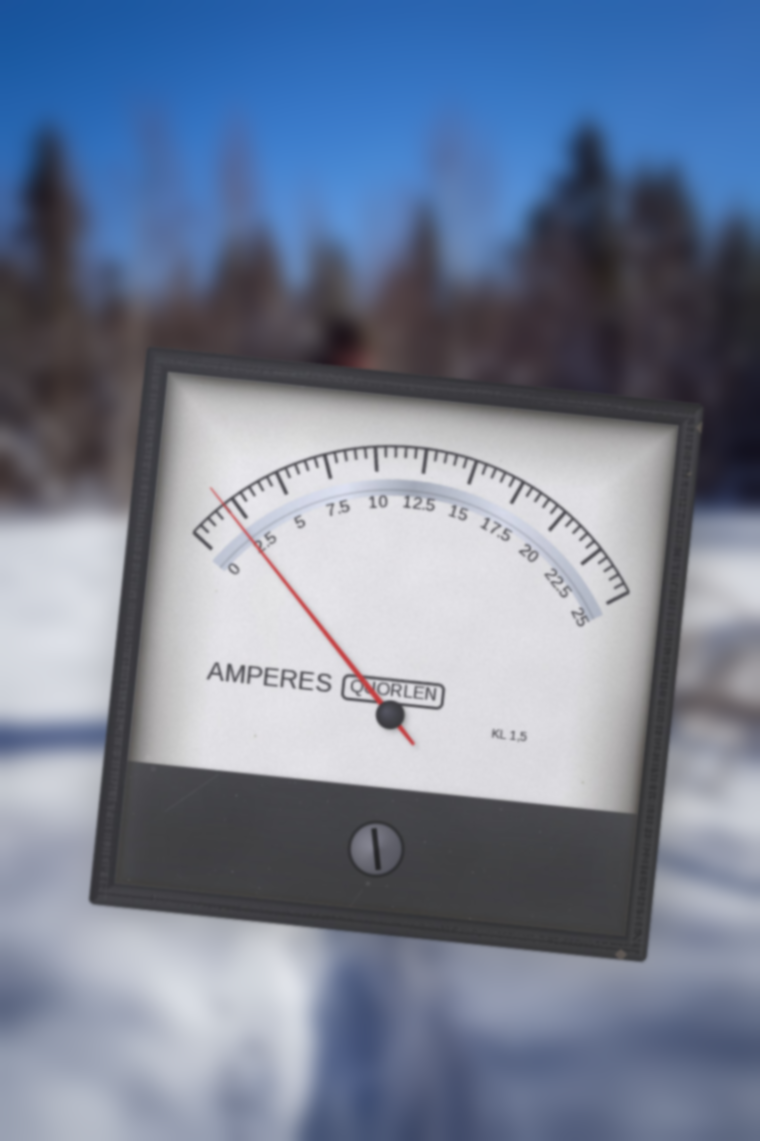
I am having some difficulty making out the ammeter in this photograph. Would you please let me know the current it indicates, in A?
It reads 2 A
